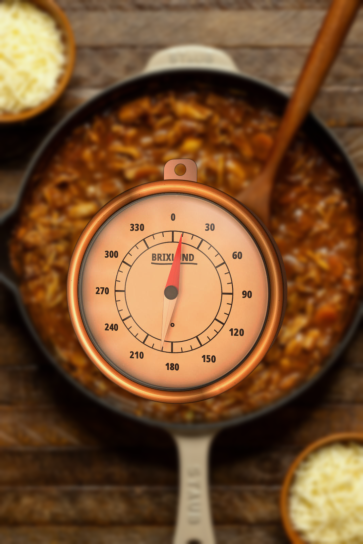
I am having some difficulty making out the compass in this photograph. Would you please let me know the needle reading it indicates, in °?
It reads 10 °
